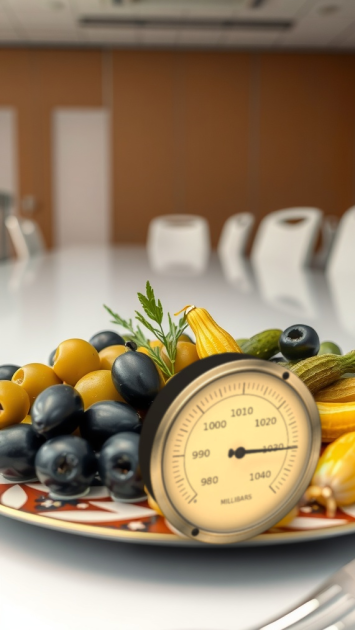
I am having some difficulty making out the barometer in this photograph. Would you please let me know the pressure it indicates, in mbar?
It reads 1030 mbar
